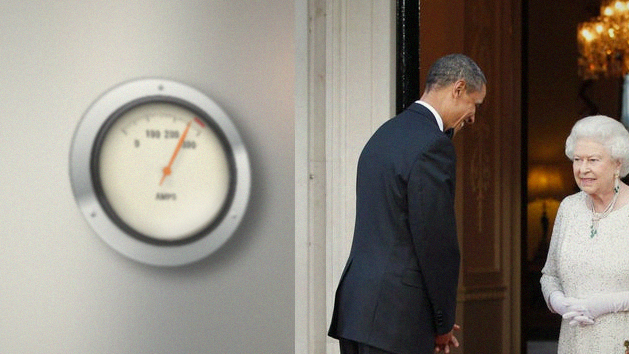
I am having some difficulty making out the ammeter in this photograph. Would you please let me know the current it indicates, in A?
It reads 250 A
